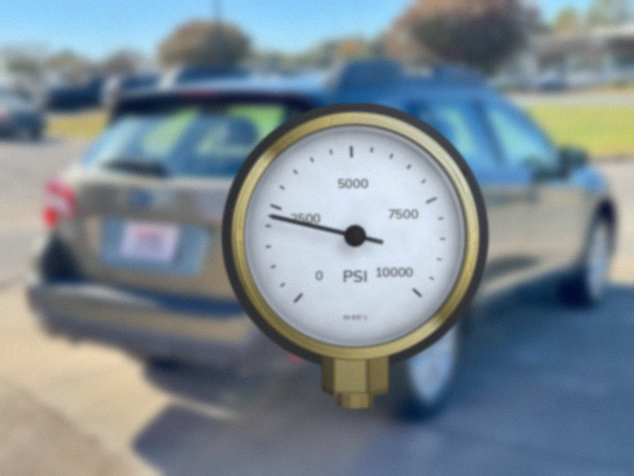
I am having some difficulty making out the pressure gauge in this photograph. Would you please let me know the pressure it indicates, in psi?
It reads 2250 psi
